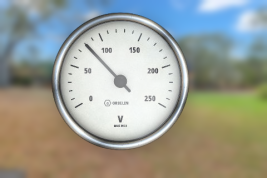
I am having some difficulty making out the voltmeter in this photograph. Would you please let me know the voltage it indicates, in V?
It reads 80 V
